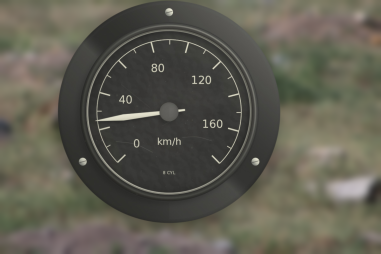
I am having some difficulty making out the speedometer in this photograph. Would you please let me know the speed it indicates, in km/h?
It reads 25 km/h
